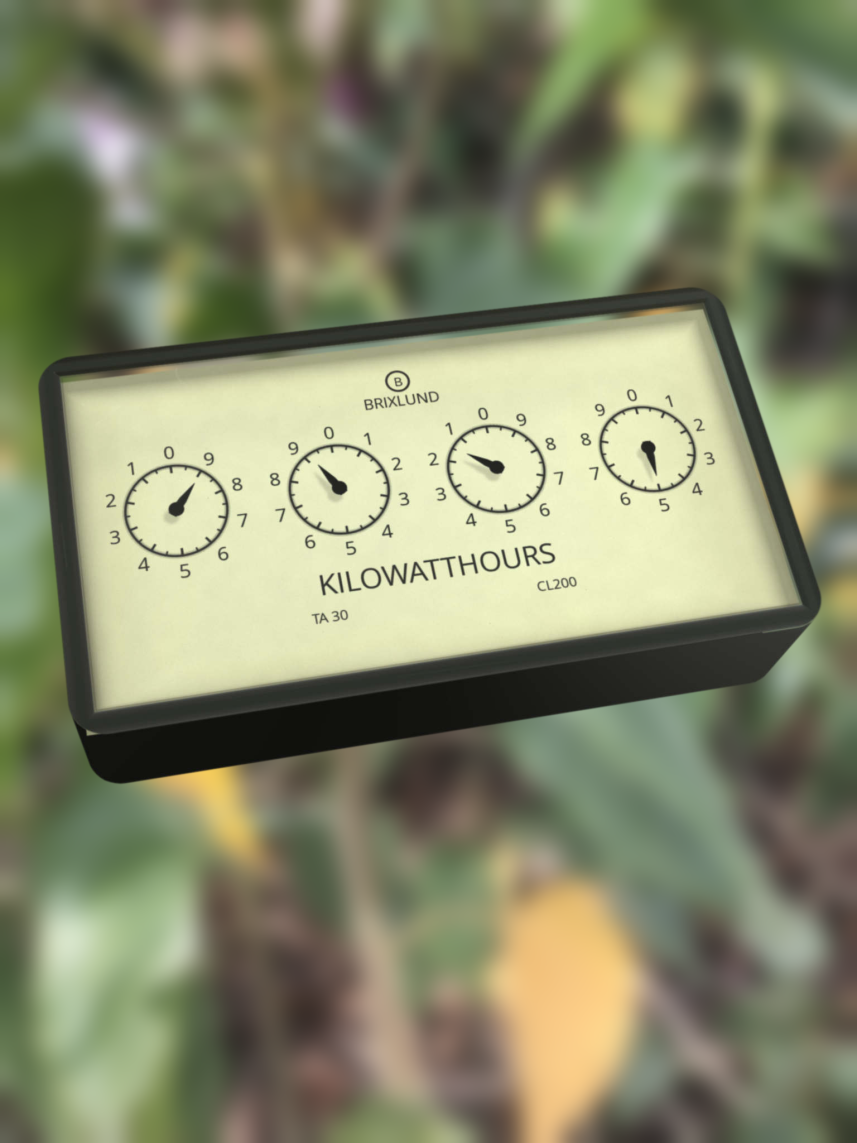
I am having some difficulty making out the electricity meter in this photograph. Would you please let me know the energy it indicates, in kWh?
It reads 8915 kWh
